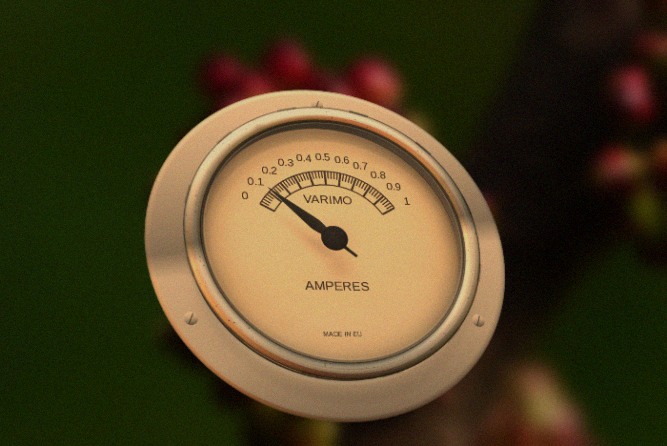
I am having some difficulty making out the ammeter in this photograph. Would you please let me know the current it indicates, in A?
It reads 0.1 A
